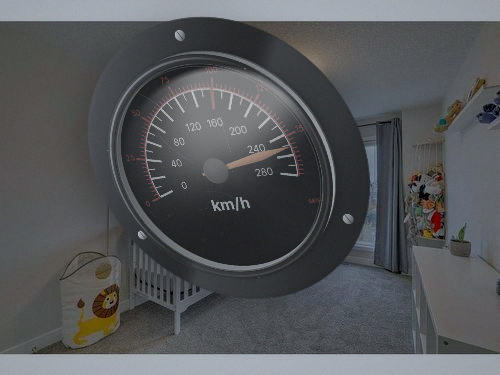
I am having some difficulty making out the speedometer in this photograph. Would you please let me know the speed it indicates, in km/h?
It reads 250 km/h
